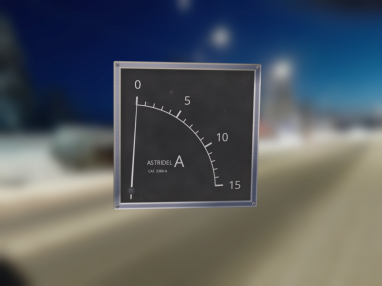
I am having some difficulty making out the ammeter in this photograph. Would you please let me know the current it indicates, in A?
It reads 0 A
